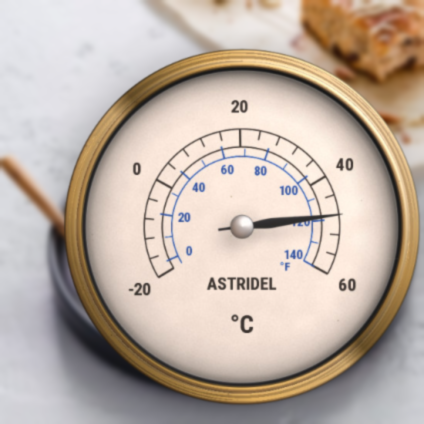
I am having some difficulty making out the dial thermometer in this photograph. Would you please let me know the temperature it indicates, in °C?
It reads 48 °C
